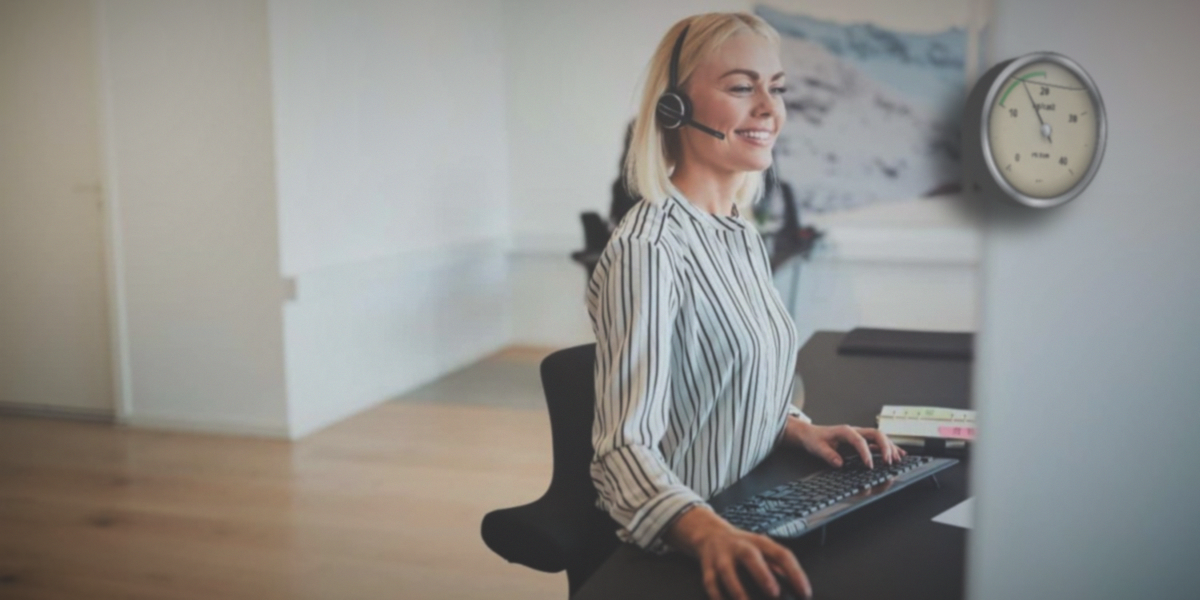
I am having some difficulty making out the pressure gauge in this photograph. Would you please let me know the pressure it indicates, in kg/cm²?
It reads 15 kg/cm²
